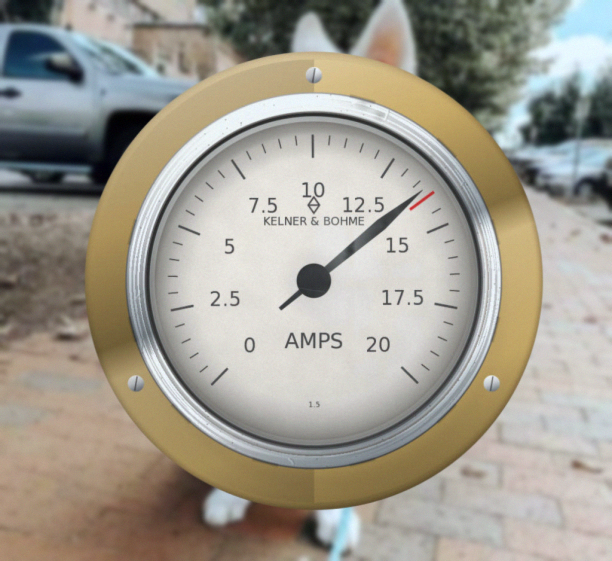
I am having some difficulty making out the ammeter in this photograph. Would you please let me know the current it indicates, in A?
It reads 13.75 A
